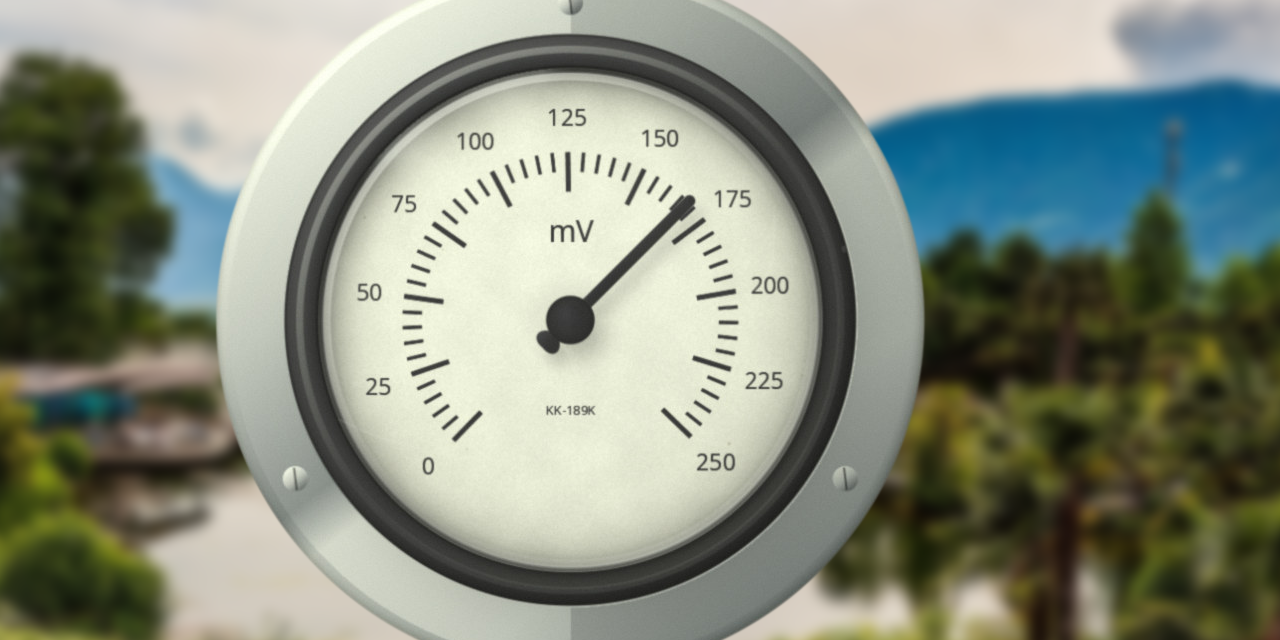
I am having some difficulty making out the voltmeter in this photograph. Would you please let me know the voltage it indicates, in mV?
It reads 167.5 mV
